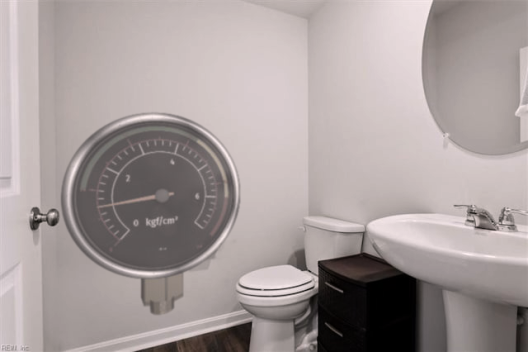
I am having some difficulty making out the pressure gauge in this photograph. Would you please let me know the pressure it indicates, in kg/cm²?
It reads 1 kg/cm²
